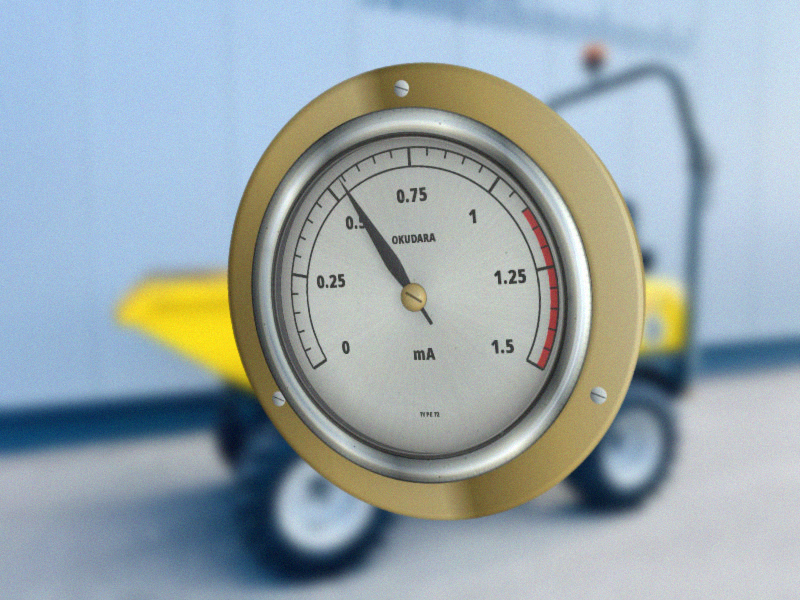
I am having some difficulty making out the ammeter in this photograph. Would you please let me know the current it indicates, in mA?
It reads 0.55 mA
